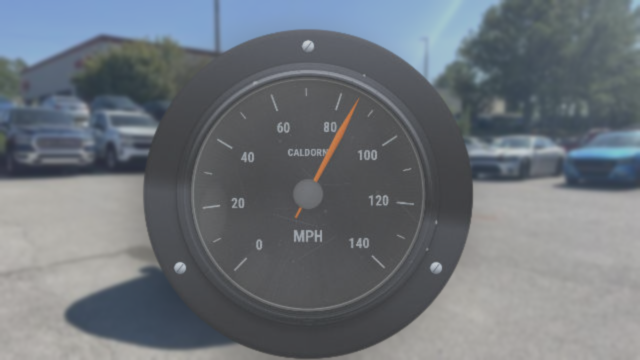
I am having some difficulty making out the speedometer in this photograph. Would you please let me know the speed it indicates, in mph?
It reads 85 mph
